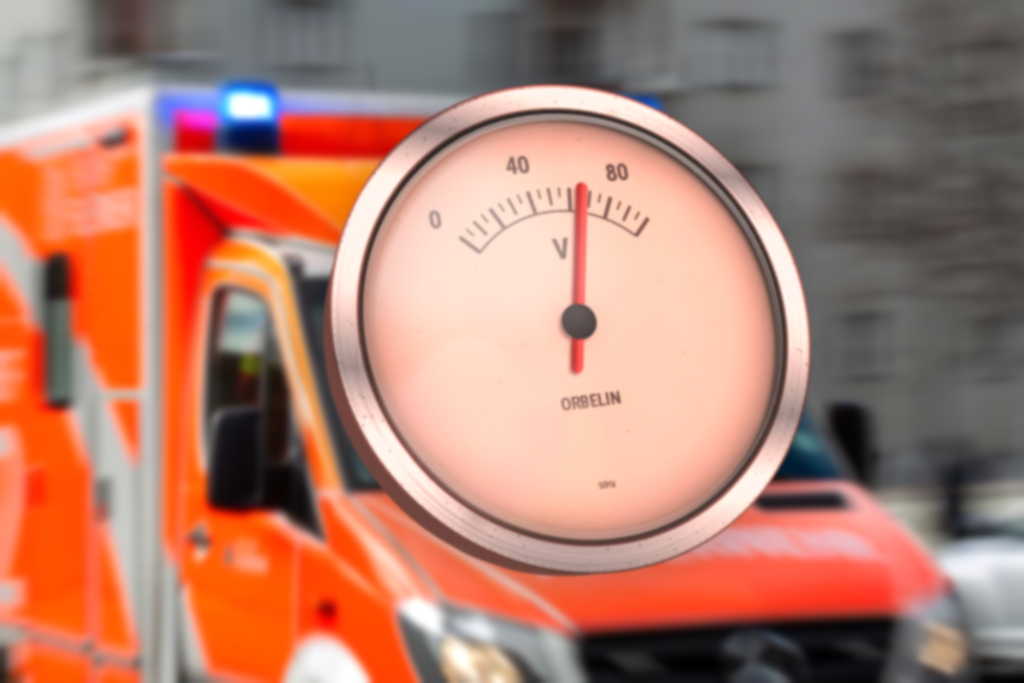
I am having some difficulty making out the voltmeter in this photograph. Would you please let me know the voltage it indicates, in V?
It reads 65 V
